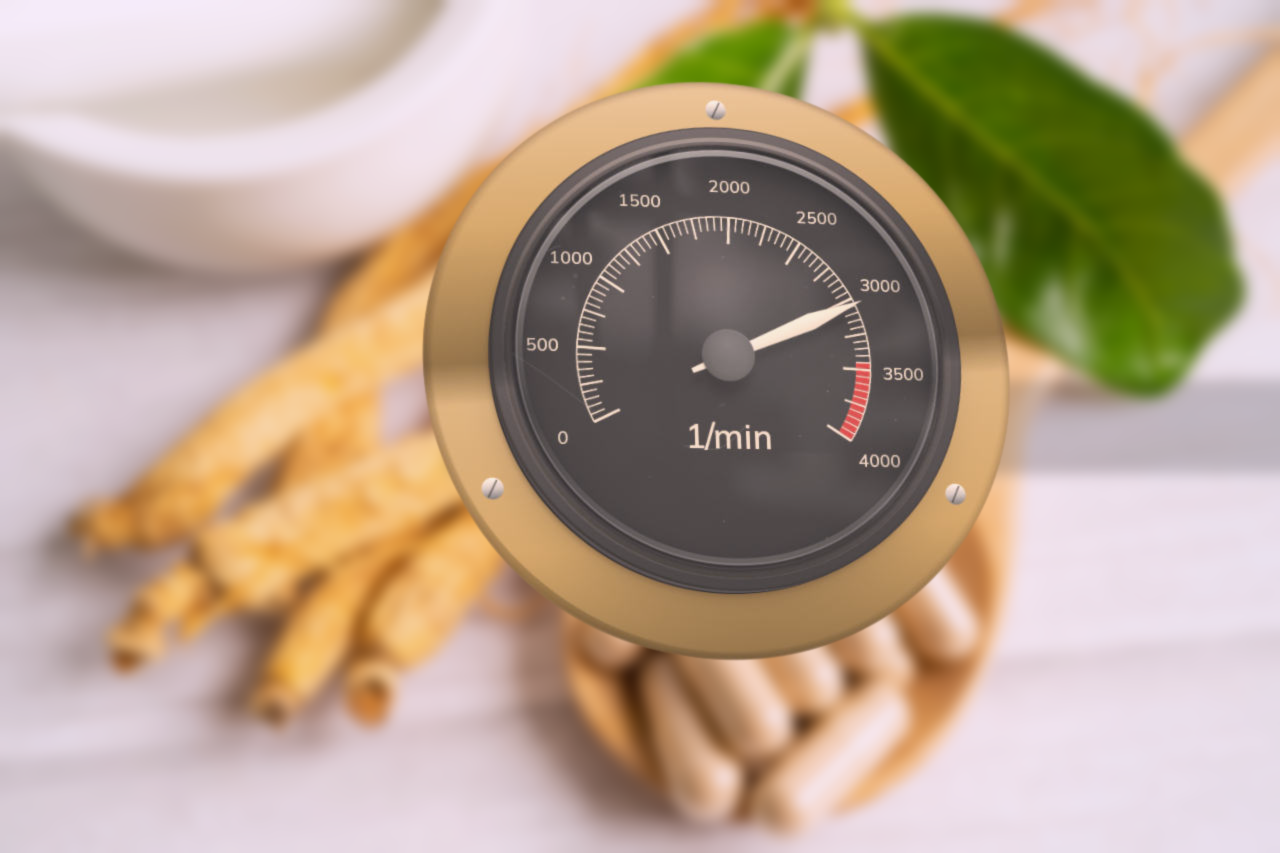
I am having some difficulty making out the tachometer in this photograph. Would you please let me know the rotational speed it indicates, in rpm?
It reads 3050 rpm
